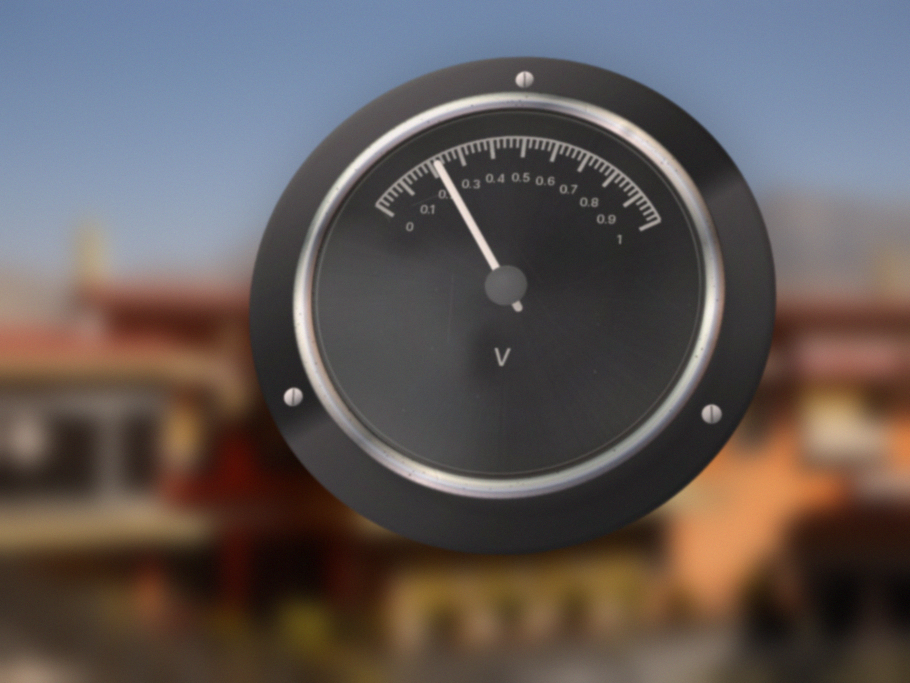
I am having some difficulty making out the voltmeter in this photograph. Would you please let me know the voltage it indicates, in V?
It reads 0.22 V
